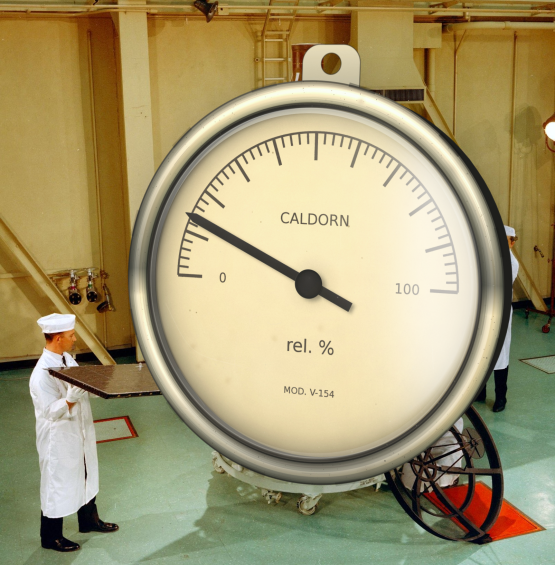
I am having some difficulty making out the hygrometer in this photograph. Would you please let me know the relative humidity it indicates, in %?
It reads 14 %
